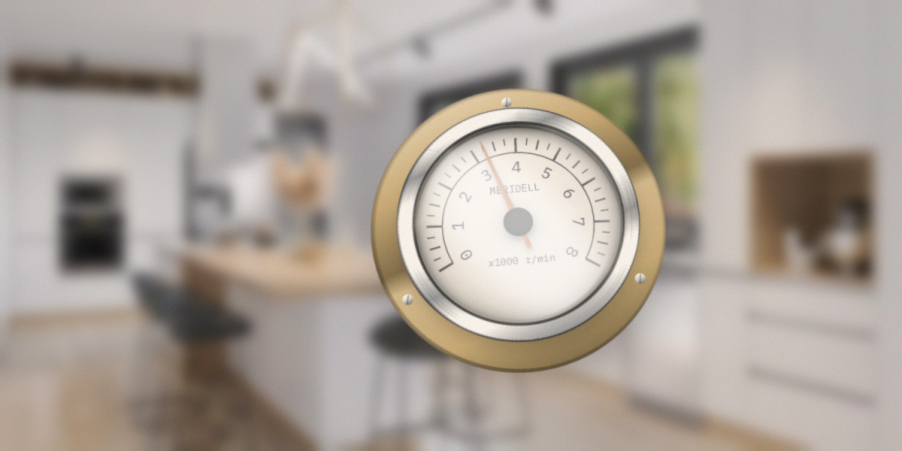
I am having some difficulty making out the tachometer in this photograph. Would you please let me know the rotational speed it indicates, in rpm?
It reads 3250 rpm
